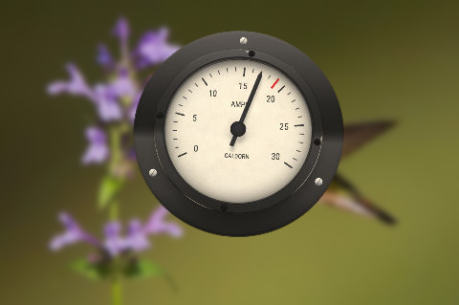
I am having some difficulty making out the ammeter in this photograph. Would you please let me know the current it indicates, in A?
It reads 17 A
